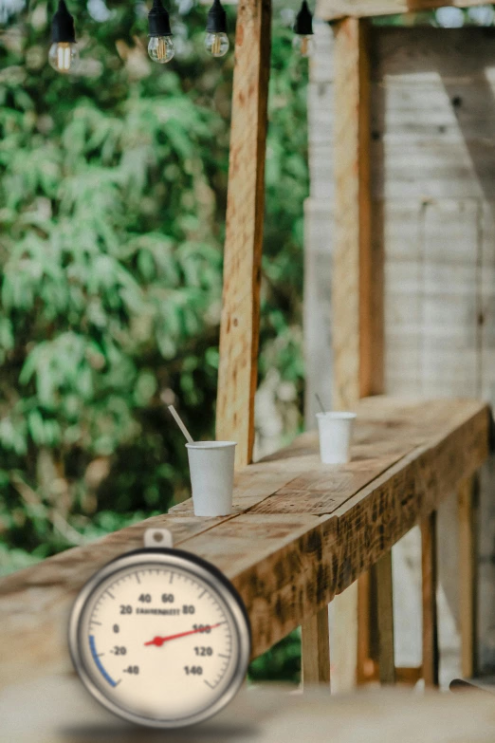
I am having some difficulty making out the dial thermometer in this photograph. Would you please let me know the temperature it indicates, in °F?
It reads 100 °F
